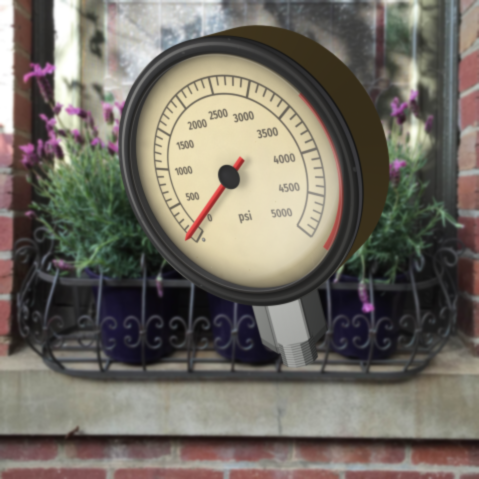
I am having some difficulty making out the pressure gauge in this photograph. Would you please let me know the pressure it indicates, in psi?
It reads 100 psi
